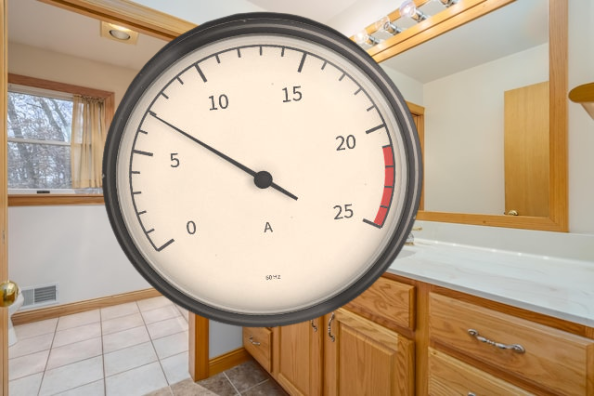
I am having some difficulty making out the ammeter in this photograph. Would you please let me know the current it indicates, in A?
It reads 7 A
